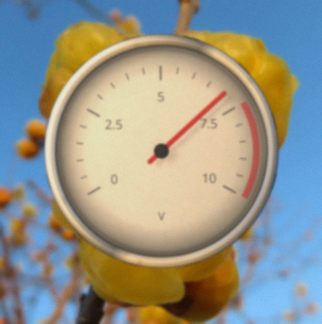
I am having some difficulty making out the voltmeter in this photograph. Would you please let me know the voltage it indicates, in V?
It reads 7 V
